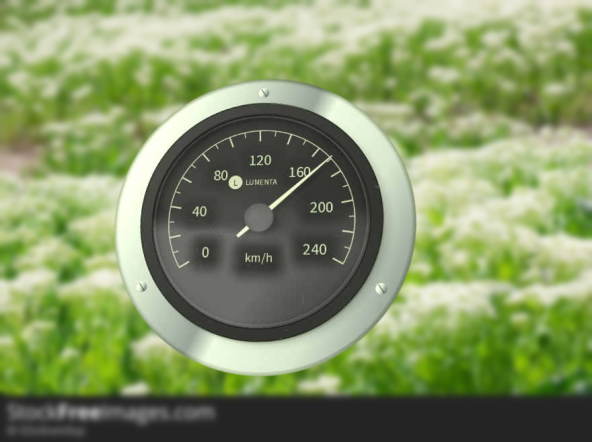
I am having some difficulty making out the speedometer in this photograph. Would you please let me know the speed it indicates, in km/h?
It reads 170 km/h
